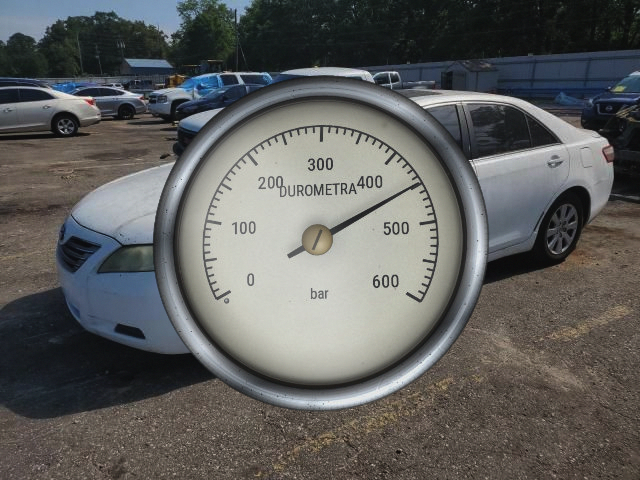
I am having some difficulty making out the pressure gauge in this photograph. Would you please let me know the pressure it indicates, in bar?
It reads 450 bar
